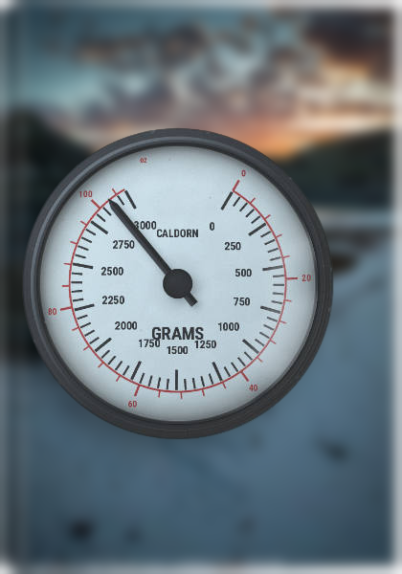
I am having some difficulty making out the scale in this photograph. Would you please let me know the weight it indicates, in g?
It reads 2900 g
